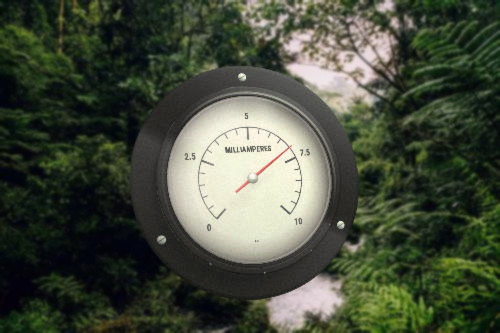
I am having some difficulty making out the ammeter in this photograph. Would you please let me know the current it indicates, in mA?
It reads 7 mA
